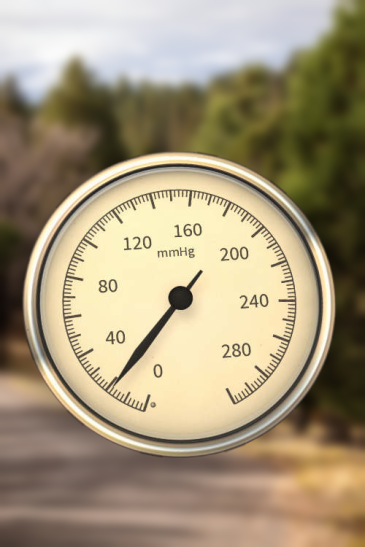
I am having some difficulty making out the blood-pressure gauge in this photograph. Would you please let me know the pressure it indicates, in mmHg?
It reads 18 mmHg
